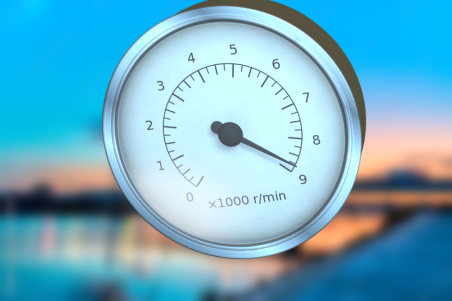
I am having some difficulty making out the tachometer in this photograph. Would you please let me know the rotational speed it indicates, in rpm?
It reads 8750 rpm
